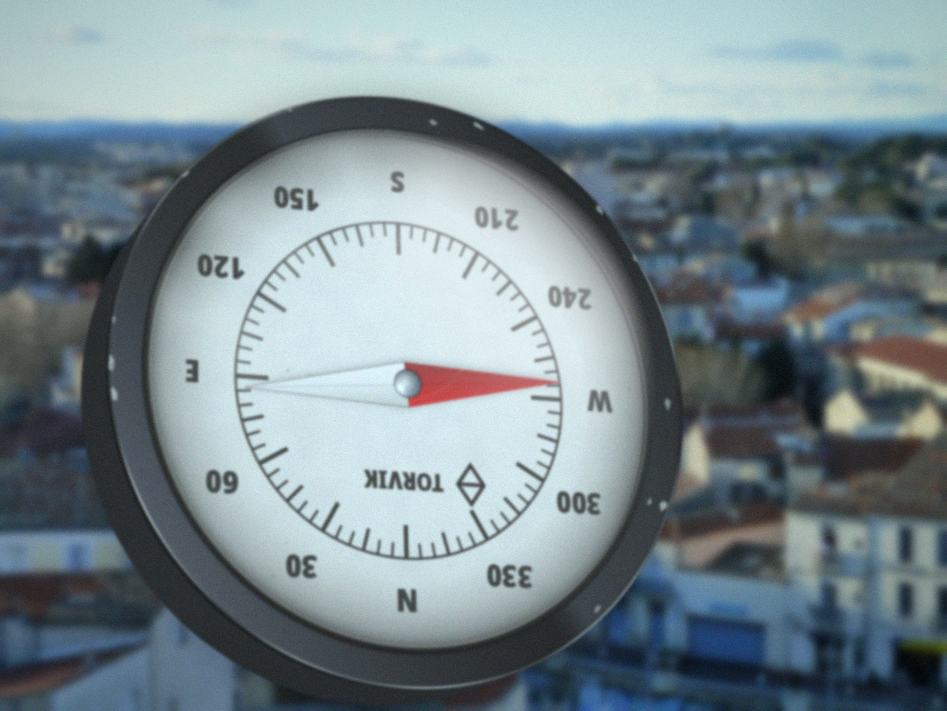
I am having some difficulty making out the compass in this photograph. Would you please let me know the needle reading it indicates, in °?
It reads 265 °
